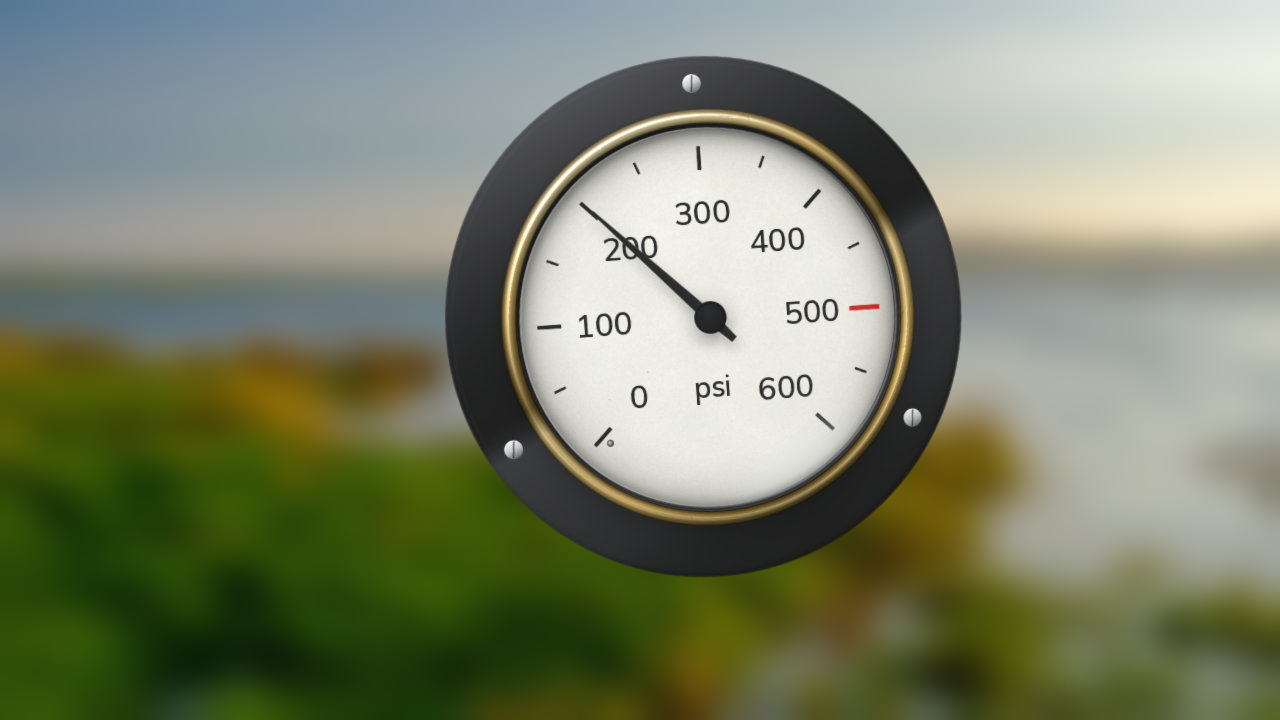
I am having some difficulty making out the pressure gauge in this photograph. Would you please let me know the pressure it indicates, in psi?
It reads 200 psi
